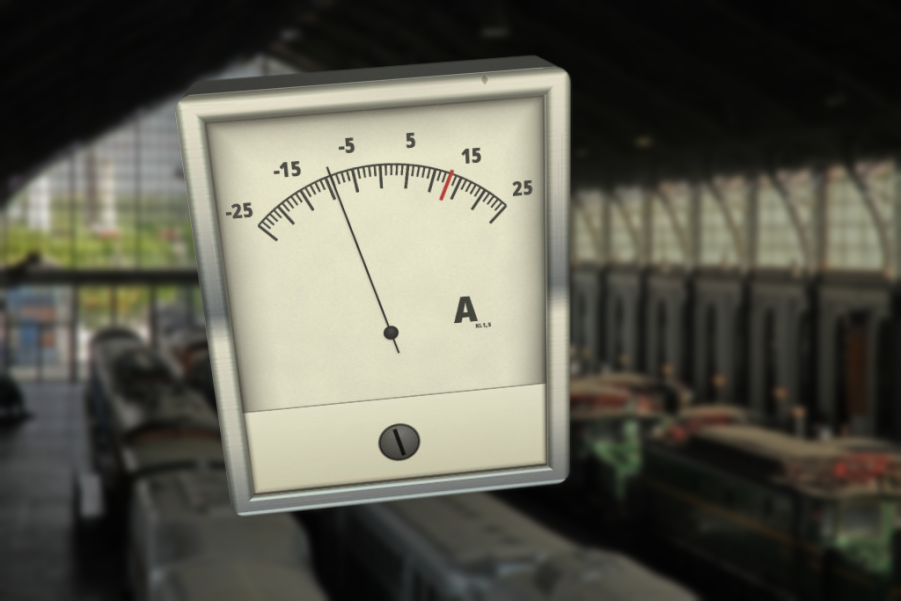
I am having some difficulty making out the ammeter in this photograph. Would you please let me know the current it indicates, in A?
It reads -9 A
